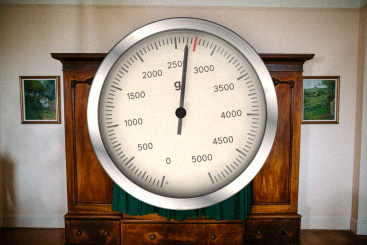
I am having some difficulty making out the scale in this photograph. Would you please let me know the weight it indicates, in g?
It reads 2650 g
